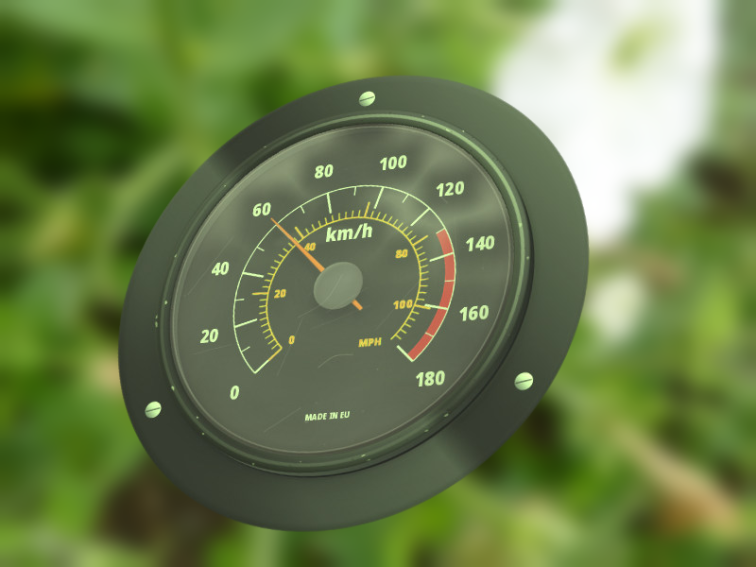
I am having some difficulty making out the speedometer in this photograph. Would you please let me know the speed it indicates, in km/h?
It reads 60 km/h
